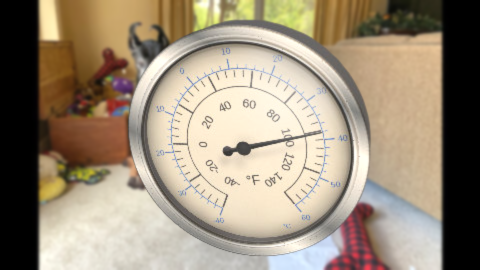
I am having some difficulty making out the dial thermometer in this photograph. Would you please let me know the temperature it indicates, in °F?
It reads 100 °F
